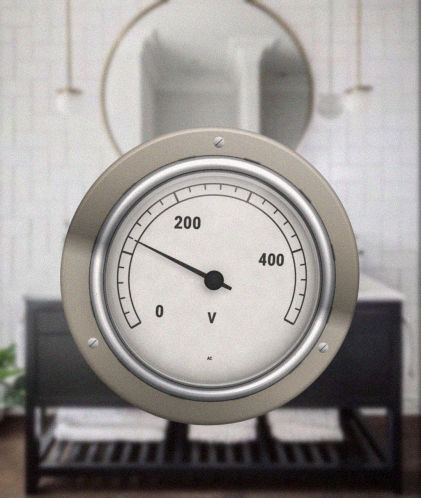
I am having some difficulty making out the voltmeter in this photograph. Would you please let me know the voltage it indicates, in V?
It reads 120 V
